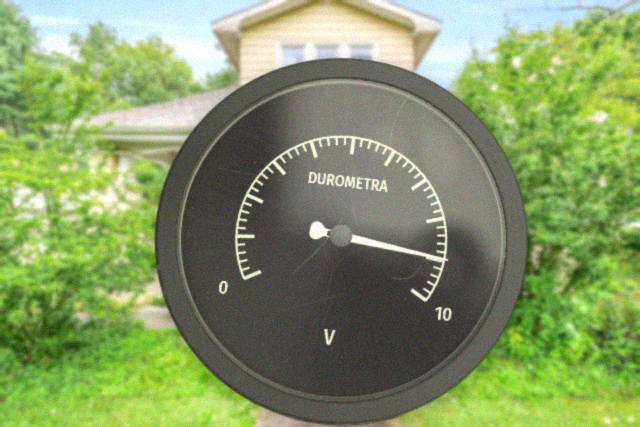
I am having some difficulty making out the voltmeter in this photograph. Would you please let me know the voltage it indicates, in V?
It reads 9 V
